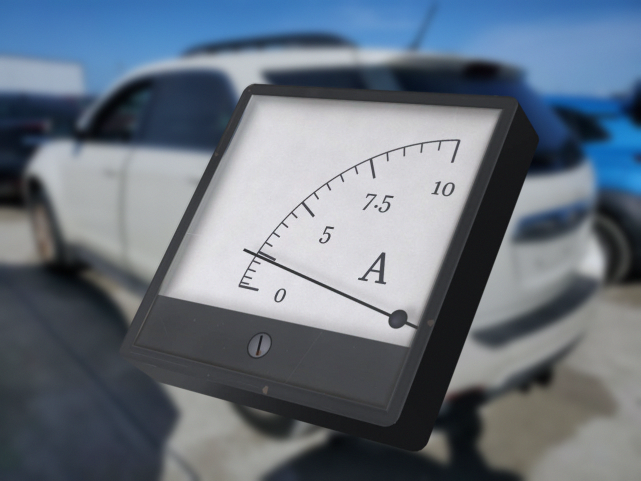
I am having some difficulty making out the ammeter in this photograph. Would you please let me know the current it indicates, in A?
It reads 2.25 A
